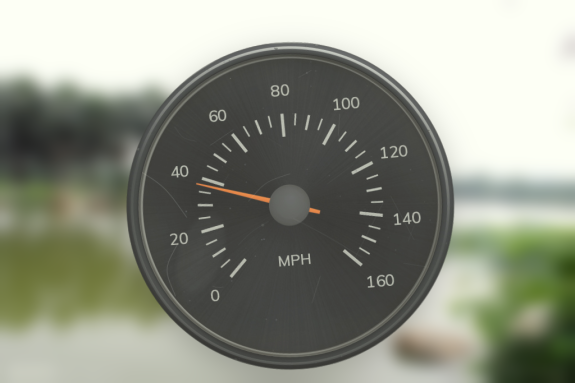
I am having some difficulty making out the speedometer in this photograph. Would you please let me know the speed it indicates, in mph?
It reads 37.5 mph
